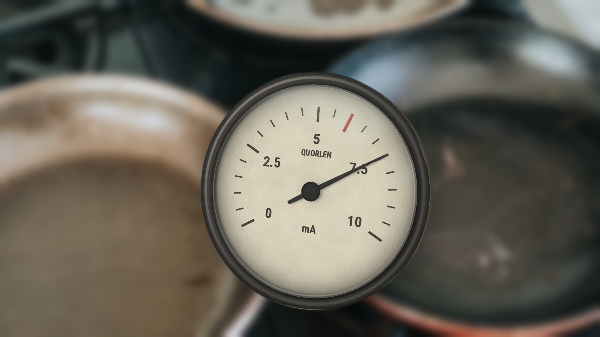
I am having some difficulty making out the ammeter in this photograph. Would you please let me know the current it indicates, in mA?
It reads 7.5 mA
